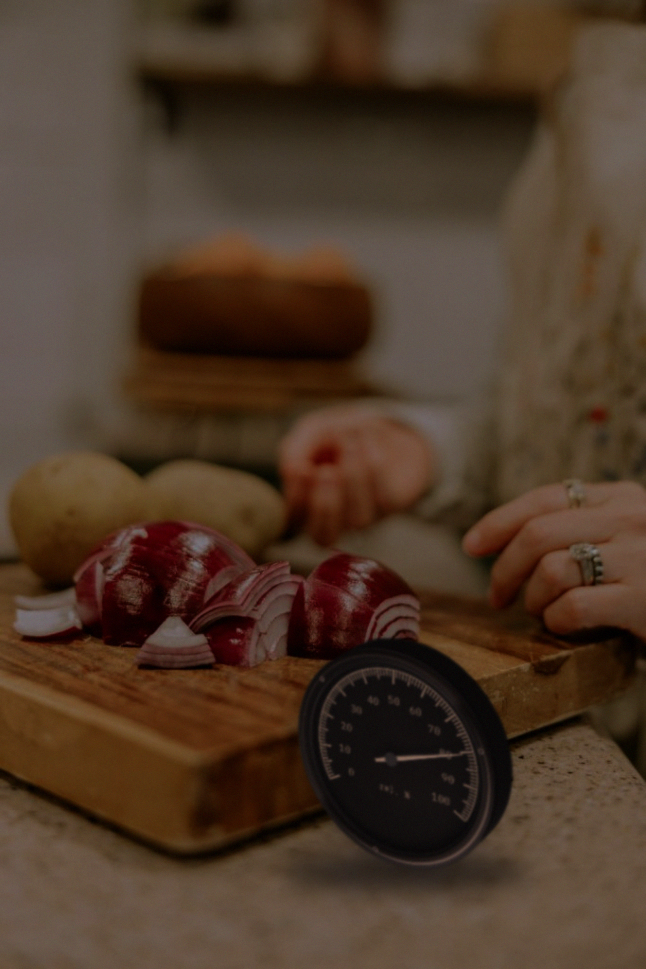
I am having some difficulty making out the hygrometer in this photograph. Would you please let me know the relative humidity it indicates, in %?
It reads 80 %
